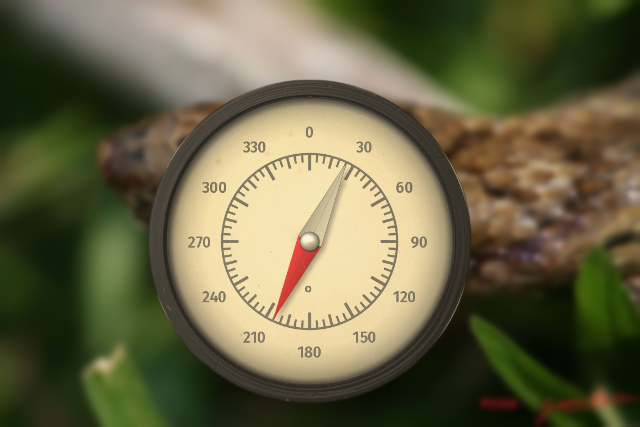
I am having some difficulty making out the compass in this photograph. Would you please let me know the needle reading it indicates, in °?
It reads 205 °
